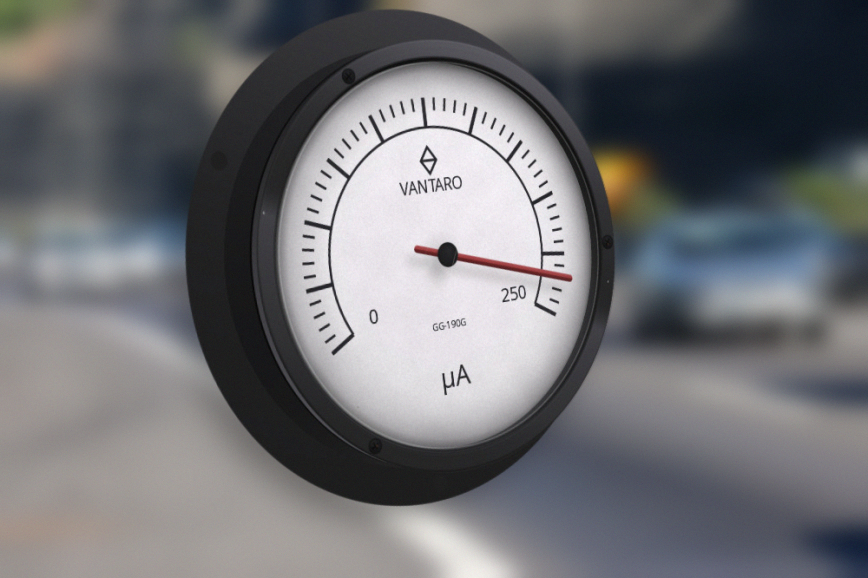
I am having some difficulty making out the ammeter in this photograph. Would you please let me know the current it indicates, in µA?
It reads 235 µA
